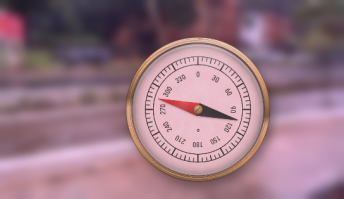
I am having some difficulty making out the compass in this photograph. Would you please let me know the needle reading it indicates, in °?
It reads 285 °
